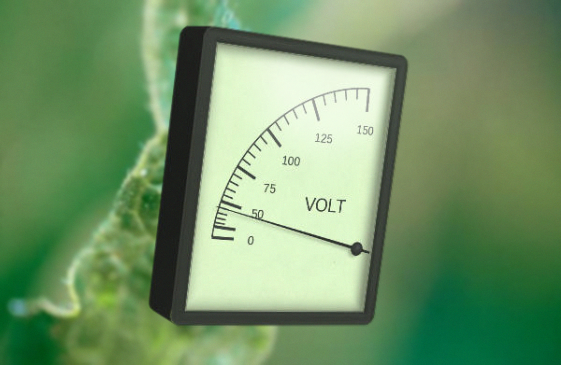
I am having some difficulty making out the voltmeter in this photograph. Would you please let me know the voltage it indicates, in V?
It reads 45 V
